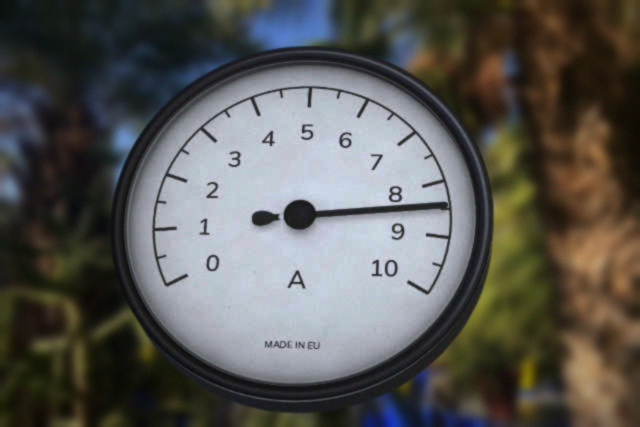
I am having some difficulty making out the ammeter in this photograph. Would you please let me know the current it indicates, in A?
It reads 8.5 A
